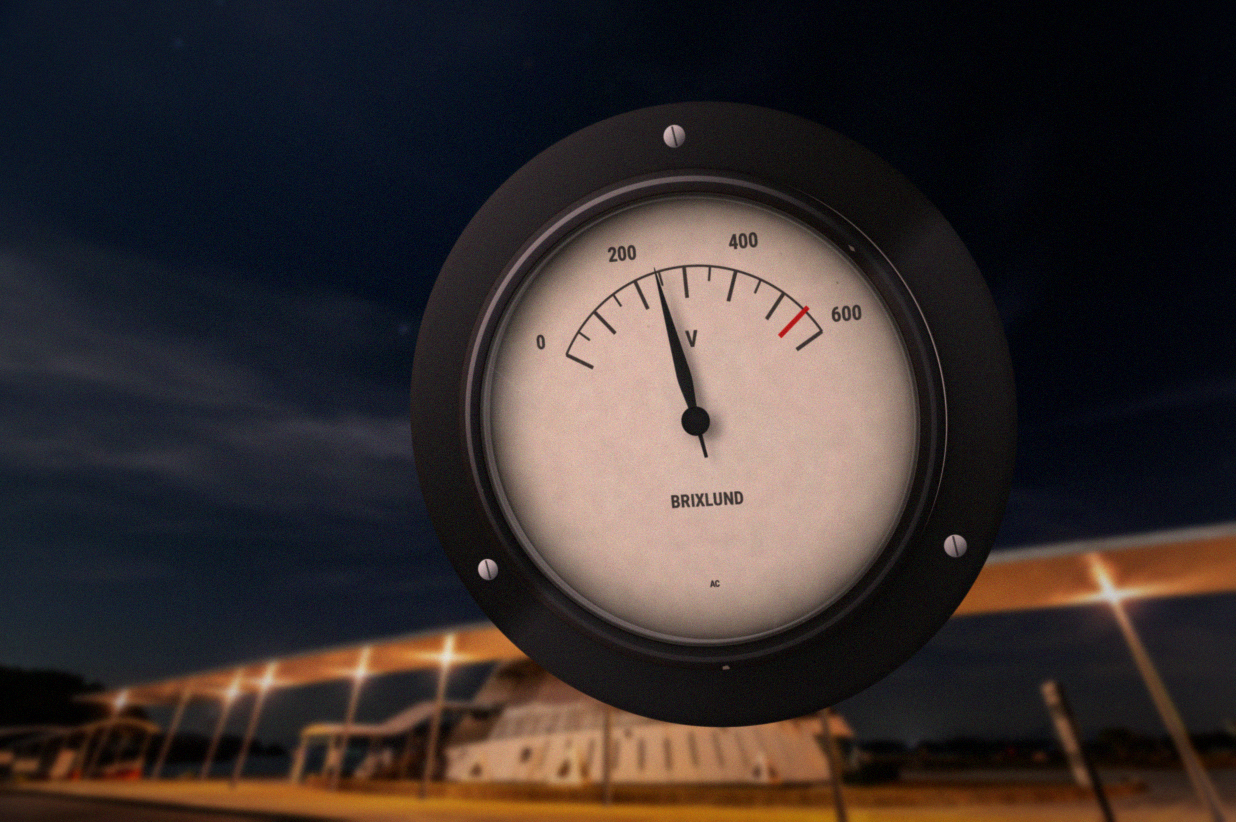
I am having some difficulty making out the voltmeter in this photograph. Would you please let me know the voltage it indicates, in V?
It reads 250 V
